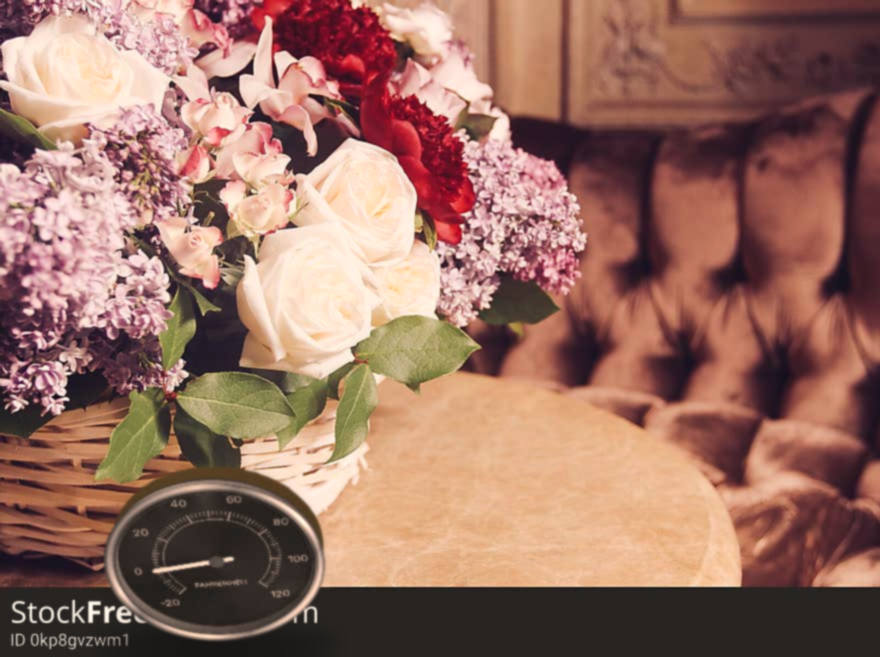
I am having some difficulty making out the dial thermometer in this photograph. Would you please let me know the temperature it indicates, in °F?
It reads 0 °F
